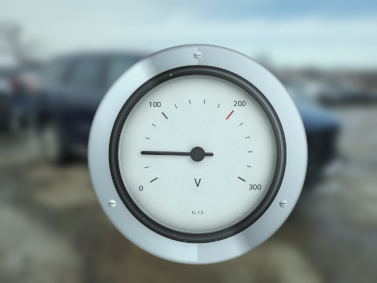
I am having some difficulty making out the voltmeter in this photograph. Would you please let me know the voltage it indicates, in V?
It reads 40 V
